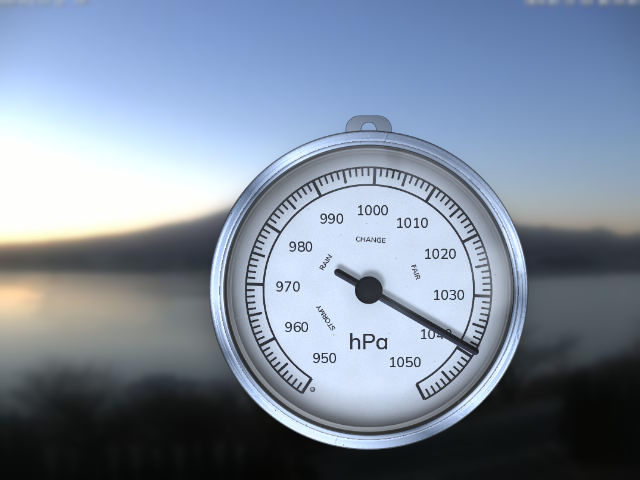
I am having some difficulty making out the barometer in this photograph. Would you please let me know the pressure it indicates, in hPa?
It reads 1039 hPa
